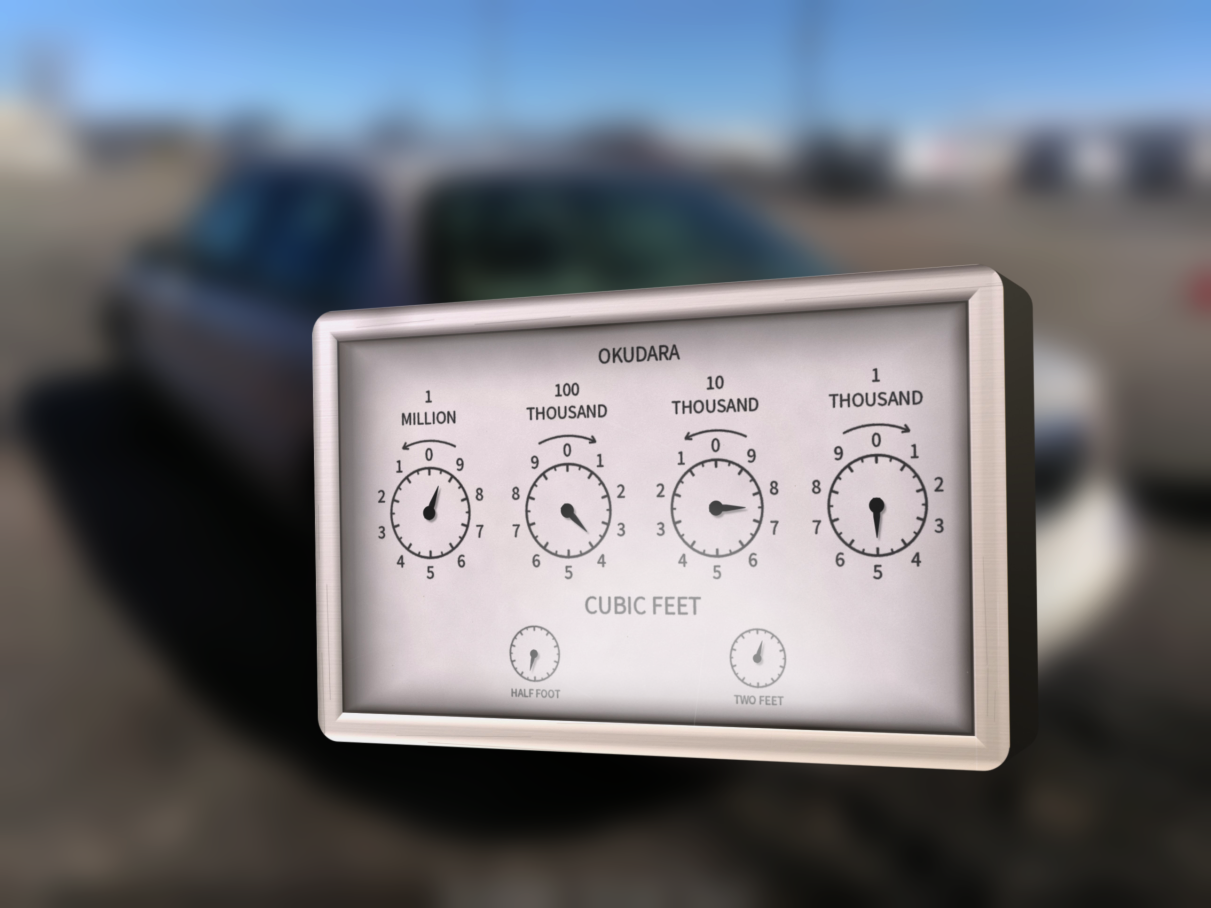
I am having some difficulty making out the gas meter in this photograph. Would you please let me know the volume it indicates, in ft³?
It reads 937500 ft³
